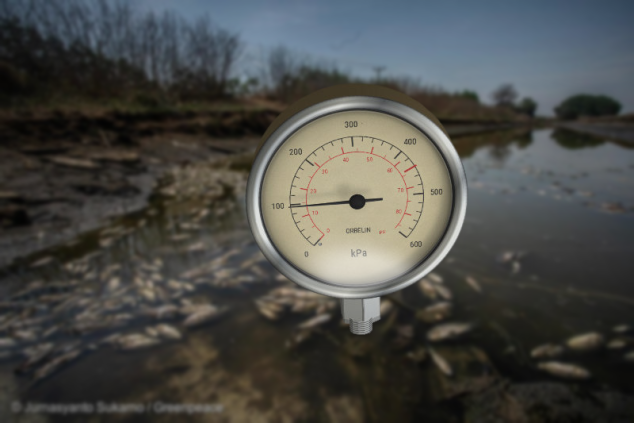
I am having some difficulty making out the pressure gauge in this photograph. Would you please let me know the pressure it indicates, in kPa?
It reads 100 kPa
